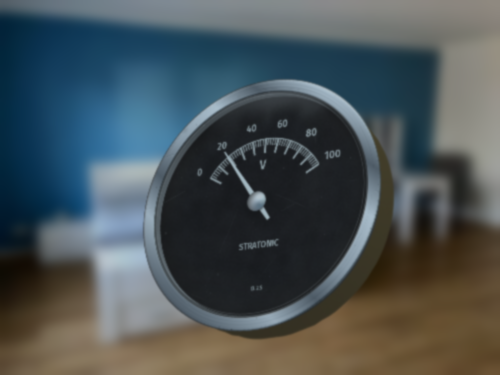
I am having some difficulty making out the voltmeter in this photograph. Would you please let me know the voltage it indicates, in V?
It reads 20 V
